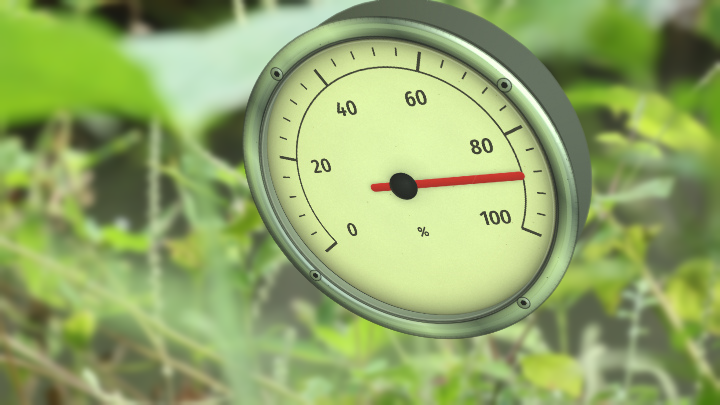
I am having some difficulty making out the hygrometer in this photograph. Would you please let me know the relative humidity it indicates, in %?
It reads 88 %
